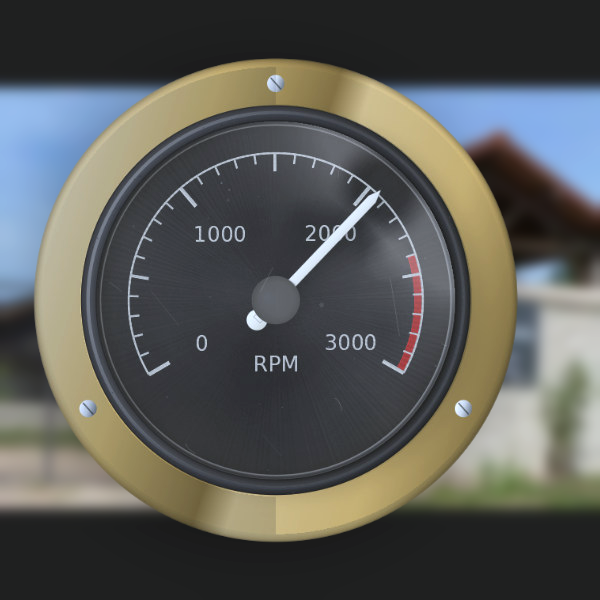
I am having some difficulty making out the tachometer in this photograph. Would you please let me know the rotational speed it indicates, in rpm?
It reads 2050 rpm
